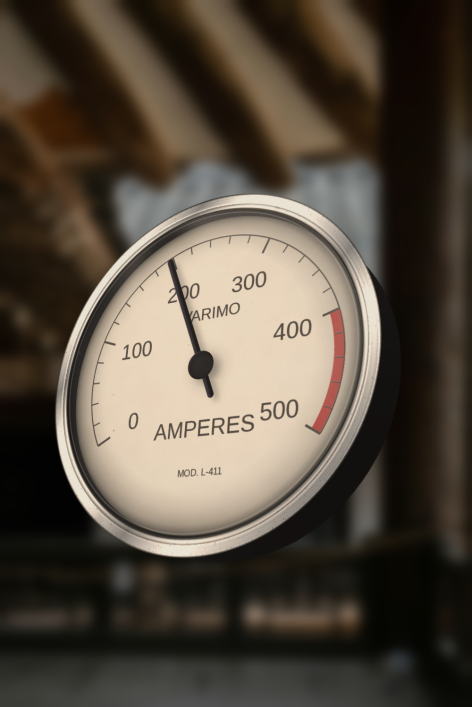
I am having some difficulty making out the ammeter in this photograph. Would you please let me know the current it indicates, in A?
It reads 200 A
